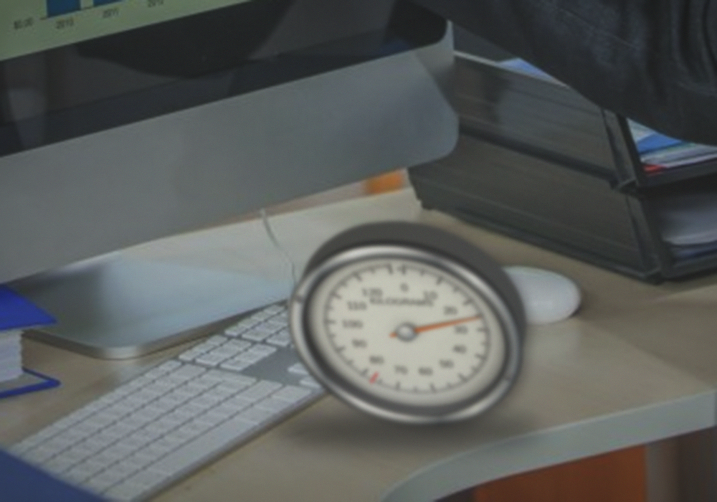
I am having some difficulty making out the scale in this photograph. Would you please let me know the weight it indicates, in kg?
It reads 25 kg
